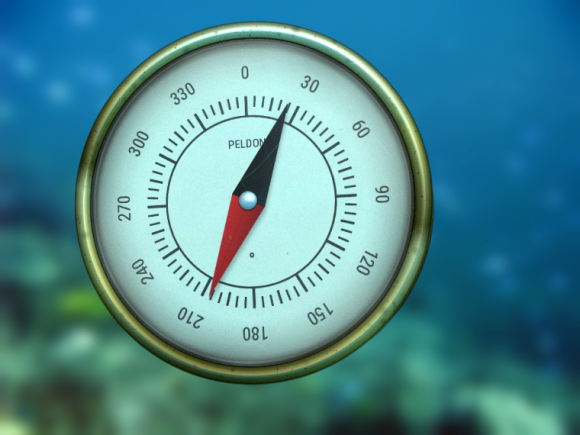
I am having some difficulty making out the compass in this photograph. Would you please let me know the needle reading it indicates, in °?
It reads 205 °
